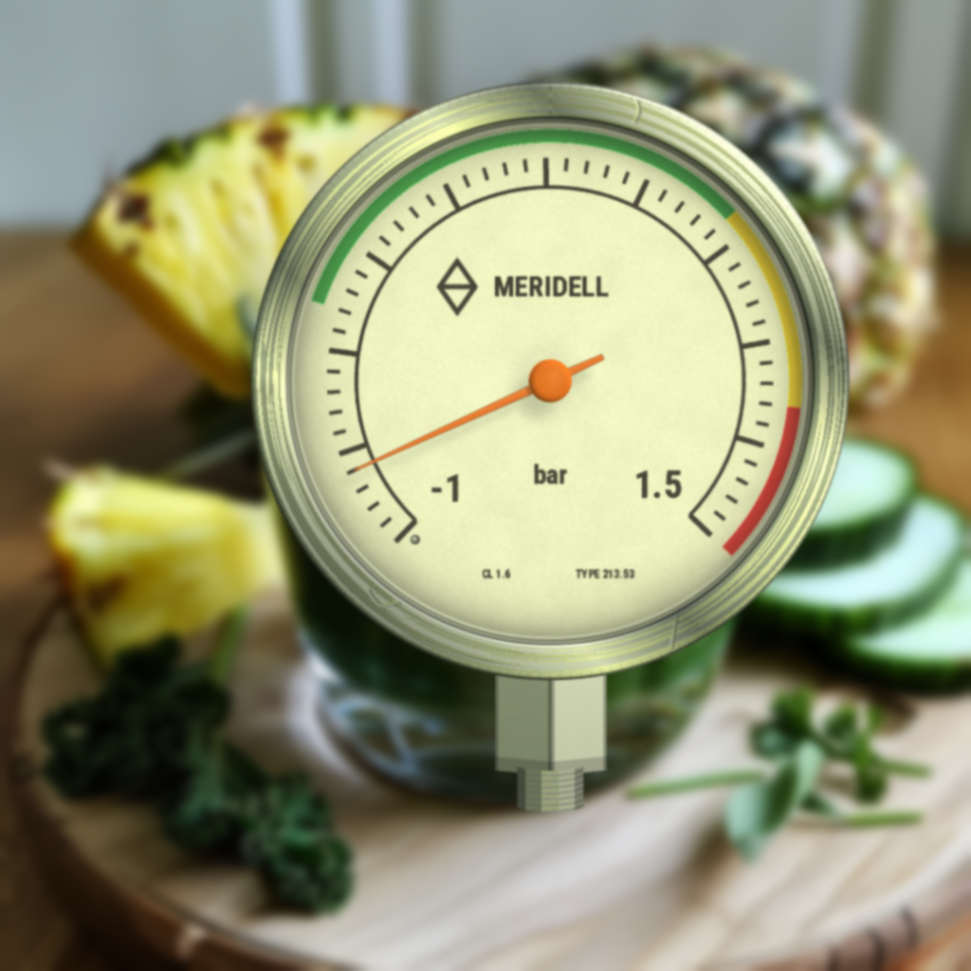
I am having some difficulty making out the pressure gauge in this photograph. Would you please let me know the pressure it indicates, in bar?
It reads -0.8 bar
